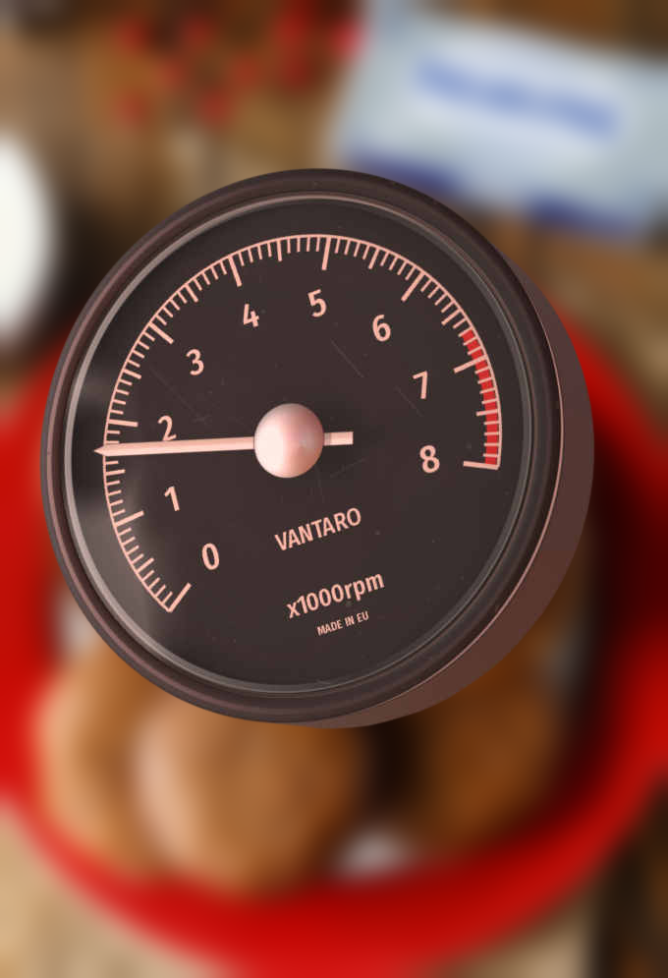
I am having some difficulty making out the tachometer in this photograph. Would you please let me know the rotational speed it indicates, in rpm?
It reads 1700 rpm
